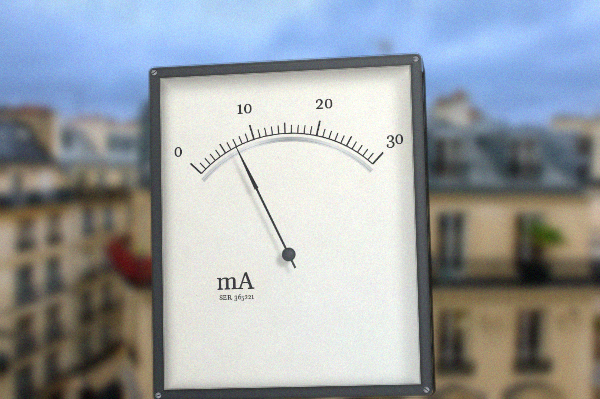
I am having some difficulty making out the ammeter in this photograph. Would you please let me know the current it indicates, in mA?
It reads 7 mA
